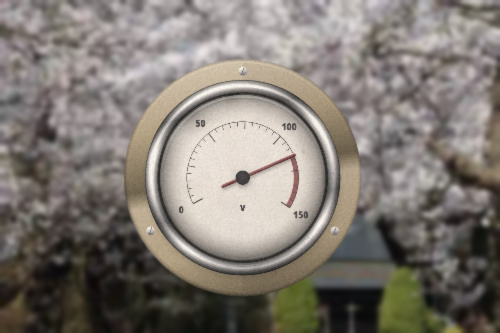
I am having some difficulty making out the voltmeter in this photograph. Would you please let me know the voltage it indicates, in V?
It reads 115 V
